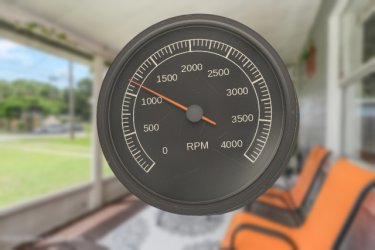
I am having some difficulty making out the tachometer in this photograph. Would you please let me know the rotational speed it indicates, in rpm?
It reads 1150 rpm
